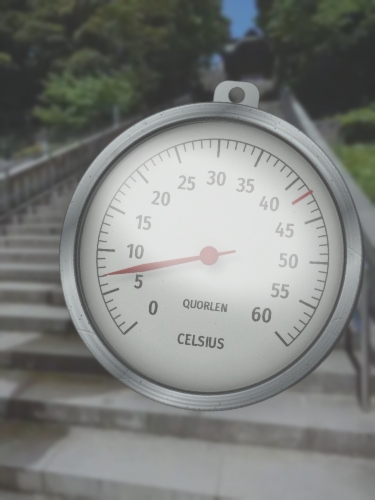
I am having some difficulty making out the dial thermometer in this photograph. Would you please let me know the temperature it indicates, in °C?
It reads 7 °C
